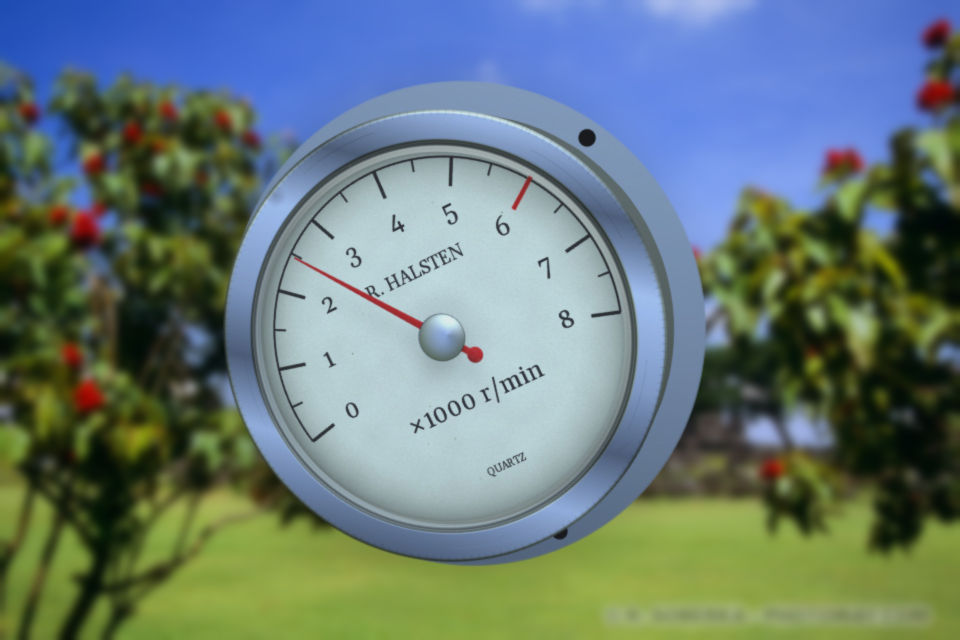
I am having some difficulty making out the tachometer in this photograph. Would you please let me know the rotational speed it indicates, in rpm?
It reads 2500 rpm
